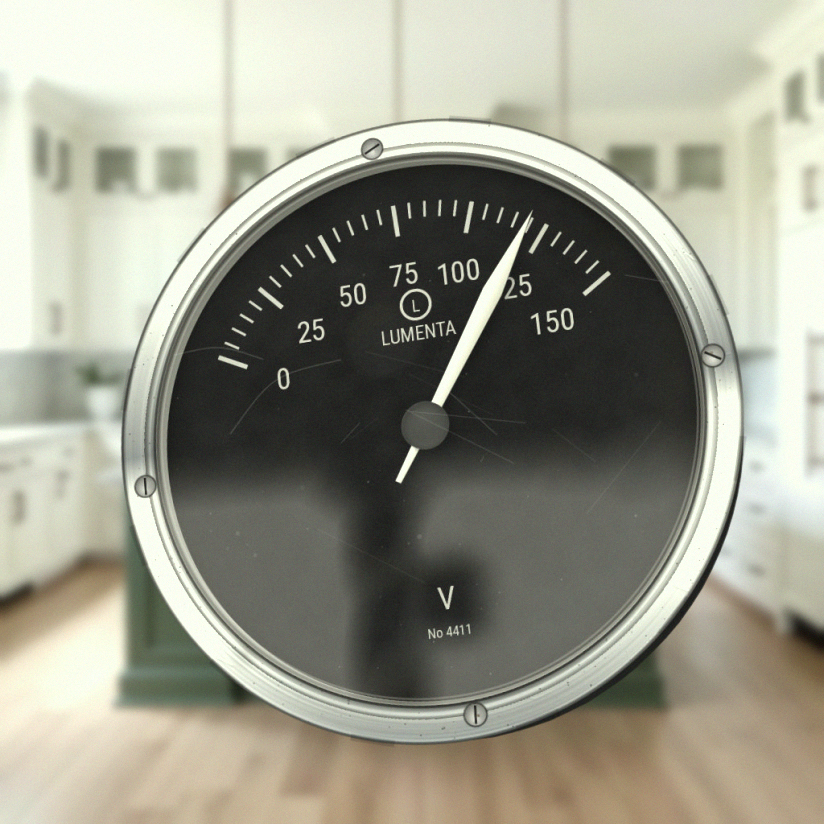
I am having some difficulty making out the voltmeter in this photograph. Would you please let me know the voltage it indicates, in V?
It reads 120 V
